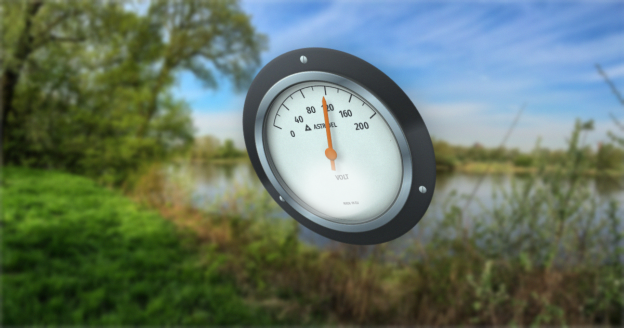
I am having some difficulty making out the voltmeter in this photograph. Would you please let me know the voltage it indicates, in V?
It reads 120 V
